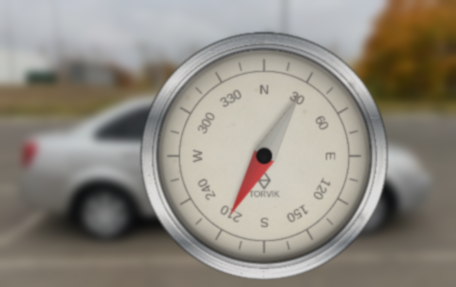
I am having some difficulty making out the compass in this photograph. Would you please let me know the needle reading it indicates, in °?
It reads 210 °
